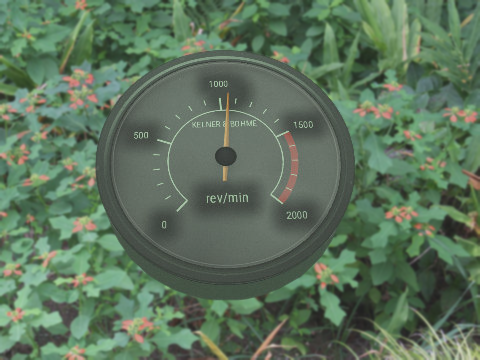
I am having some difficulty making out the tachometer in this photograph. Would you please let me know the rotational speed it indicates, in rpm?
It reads 1050 rpm
